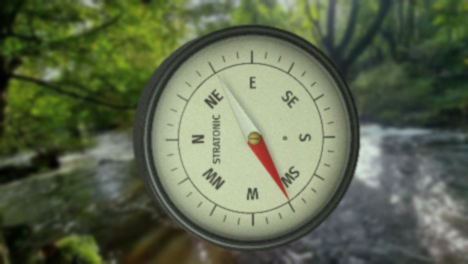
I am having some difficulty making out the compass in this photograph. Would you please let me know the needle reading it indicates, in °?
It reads 240 °
